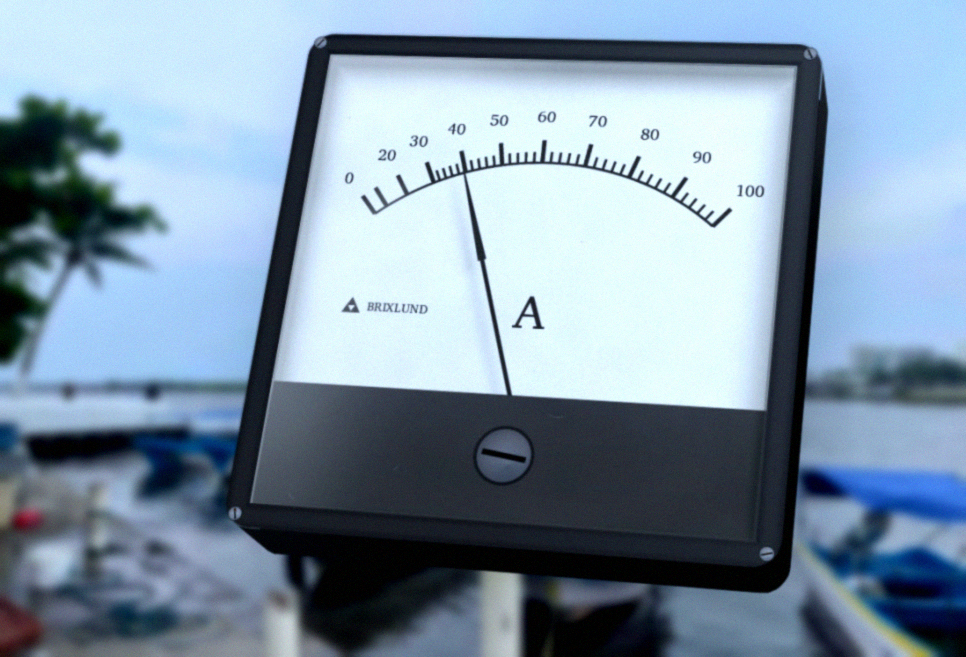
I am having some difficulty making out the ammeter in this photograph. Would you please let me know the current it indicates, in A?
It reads 40 A
